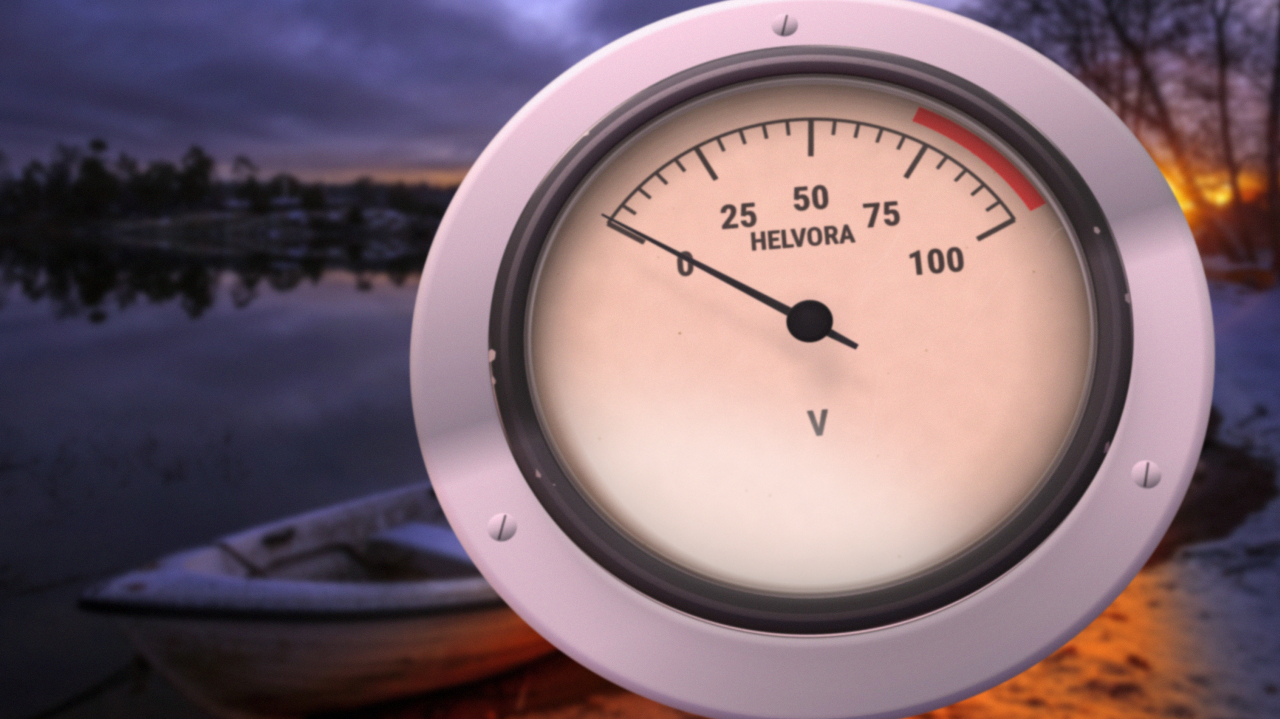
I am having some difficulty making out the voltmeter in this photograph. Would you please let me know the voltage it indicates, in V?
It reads 0 V
